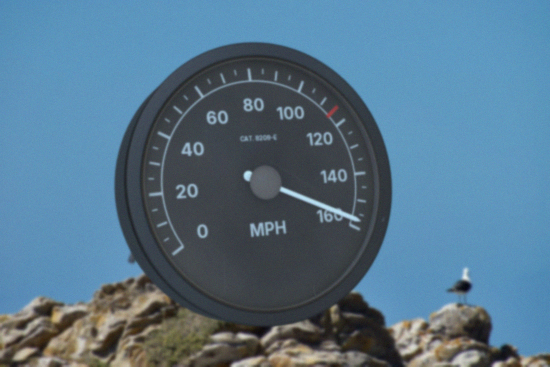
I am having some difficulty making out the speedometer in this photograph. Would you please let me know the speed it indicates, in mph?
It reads 157.5 mph
